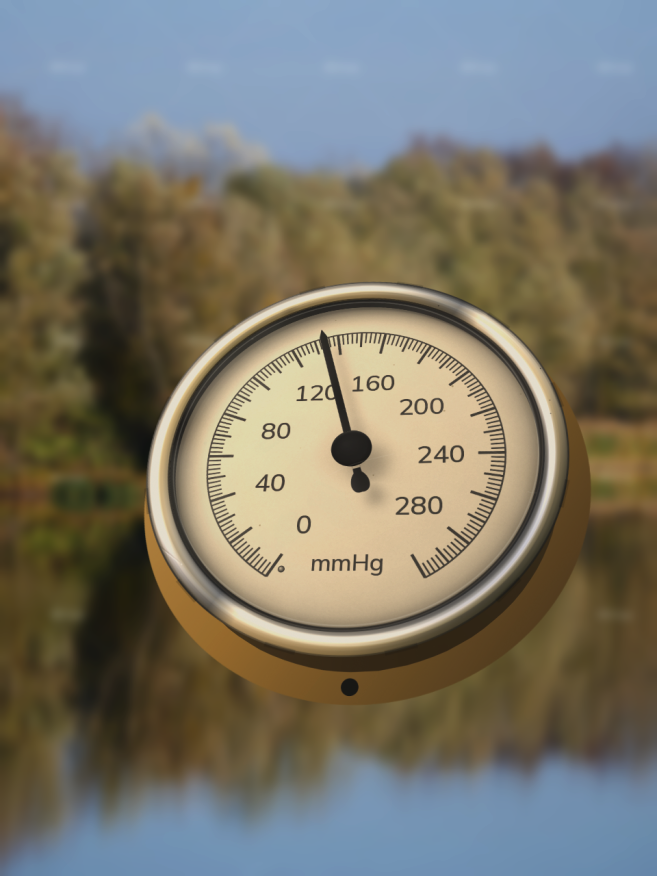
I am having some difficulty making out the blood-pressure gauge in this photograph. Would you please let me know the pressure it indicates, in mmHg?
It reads 134 mmHg
